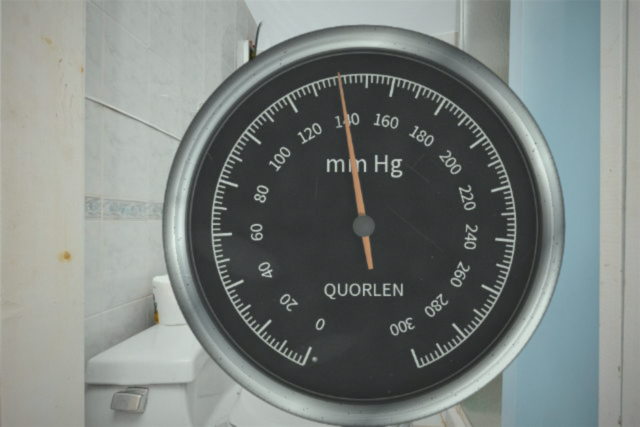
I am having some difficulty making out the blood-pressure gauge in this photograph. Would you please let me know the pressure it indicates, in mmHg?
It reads 140 mmHg
